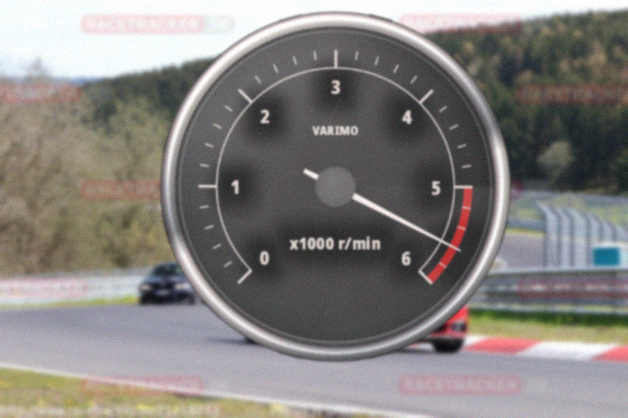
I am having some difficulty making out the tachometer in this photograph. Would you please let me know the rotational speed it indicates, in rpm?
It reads 5600 rpm
